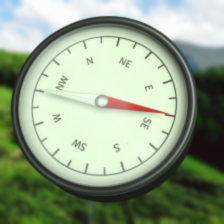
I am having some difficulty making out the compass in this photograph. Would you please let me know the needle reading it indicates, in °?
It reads 120 °
